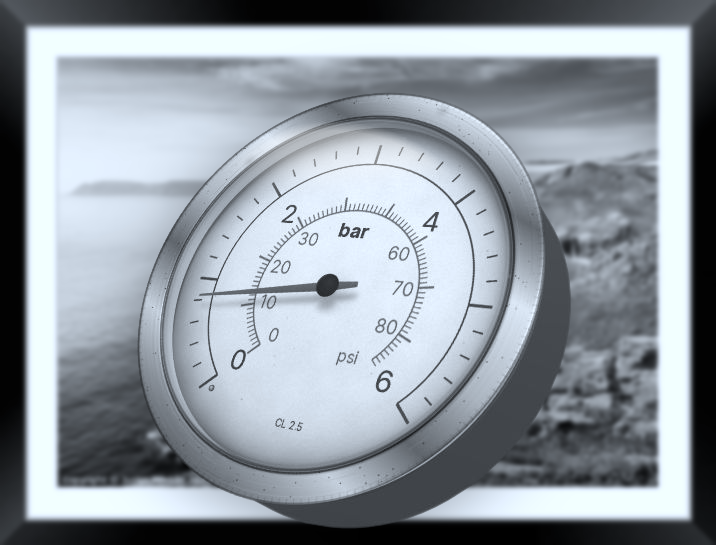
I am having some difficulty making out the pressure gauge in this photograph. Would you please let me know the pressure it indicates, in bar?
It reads 0.8 bar
